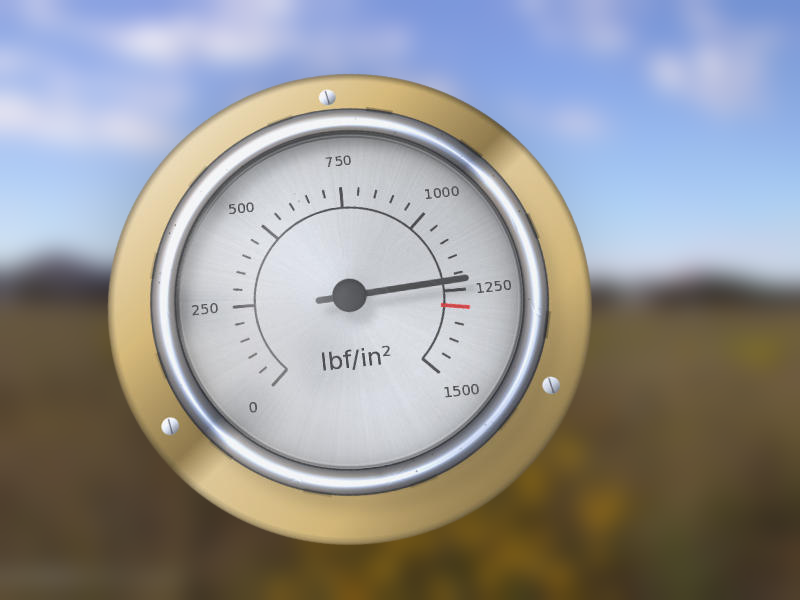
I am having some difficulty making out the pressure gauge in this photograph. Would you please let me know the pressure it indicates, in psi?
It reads 1225 psi
